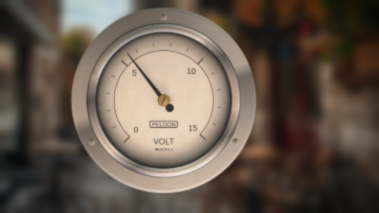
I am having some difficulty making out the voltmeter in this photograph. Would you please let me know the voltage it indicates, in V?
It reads 5.5 V
